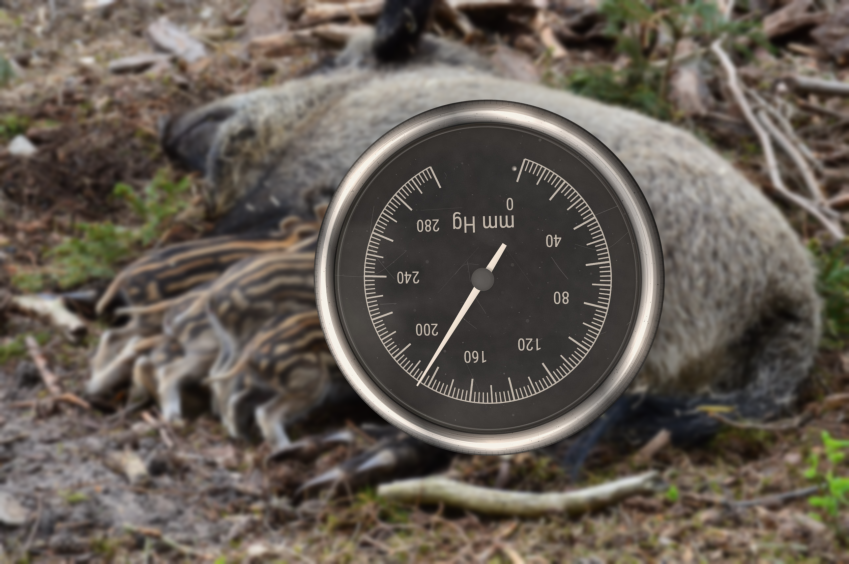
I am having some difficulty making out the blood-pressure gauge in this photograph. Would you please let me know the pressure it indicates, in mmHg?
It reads 184 mmHg
